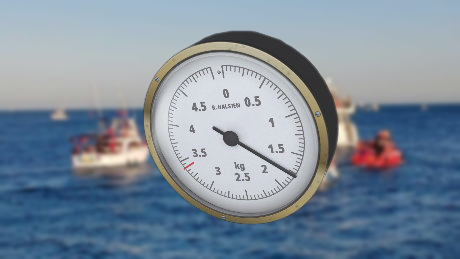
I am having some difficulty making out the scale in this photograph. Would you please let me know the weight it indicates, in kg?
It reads 1.75 kg
